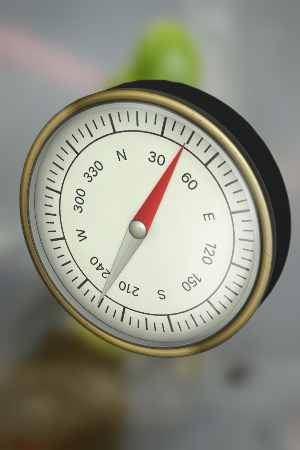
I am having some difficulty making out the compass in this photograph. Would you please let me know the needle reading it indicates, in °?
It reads 45 °
